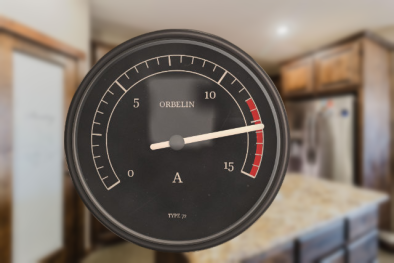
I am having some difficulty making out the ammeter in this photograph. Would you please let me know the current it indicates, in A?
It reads 12.75 A
